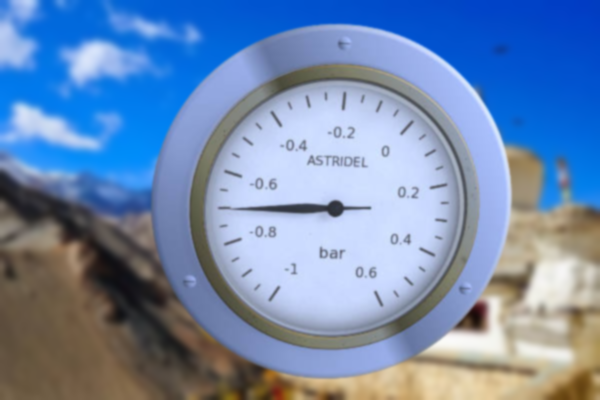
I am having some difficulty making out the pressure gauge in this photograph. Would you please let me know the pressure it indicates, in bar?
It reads -0.7 bar
